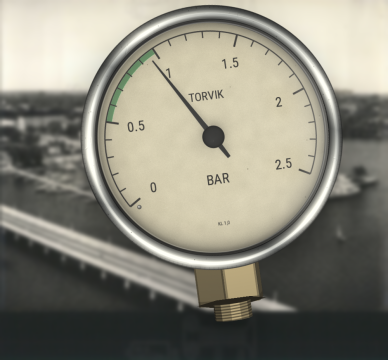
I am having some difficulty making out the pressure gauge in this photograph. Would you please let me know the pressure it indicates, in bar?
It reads 0.95 bar
